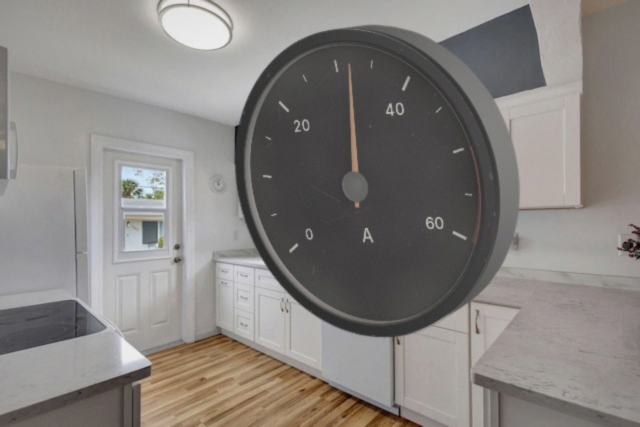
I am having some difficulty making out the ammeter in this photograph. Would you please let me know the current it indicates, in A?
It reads 32.5 A
